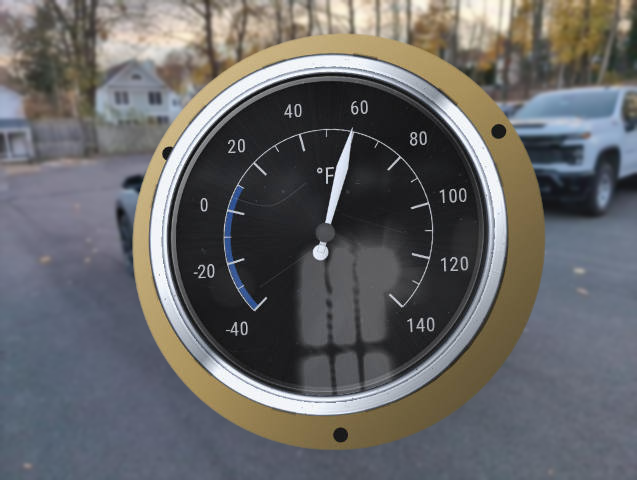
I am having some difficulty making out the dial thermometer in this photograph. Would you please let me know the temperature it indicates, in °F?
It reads 60 °F
